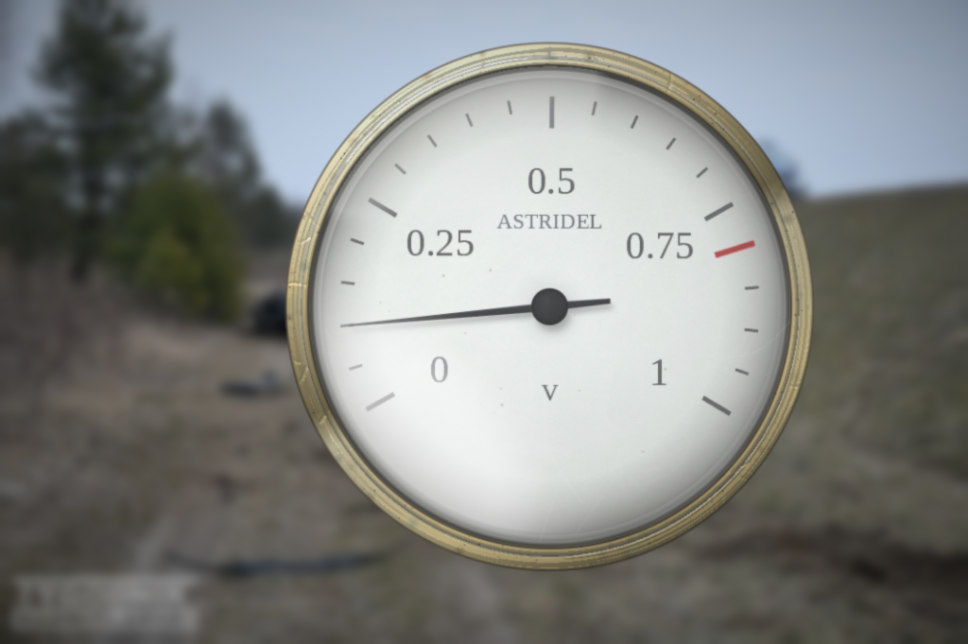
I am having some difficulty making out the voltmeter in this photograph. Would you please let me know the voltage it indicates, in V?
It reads 0.1 V
